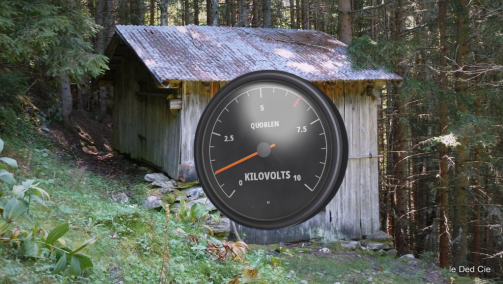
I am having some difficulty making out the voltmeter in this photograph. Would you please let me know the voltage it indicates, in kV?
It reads 1 kV
